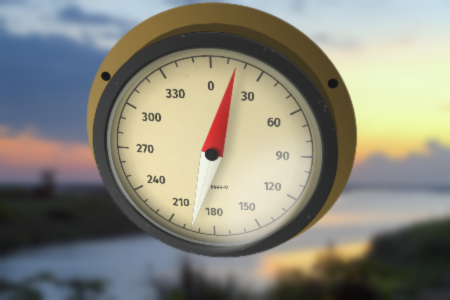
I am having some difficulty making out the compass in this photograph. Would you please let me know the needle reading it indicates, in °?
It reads 15 °
